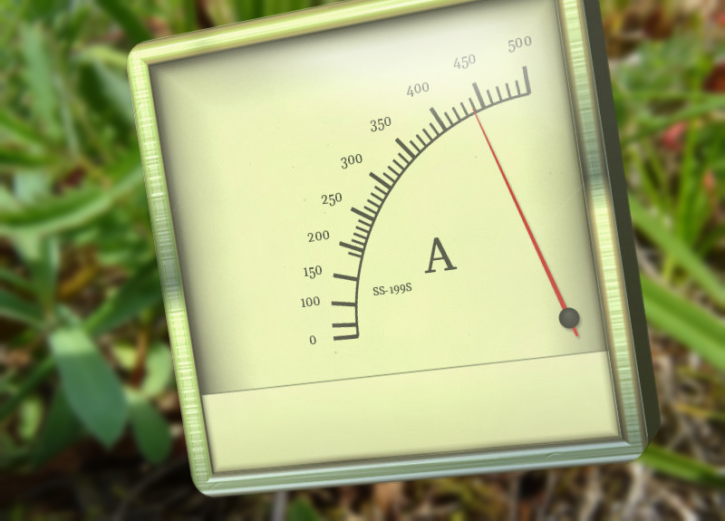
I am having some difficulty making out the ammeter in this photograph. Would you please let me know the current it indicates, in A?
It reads 440 A
